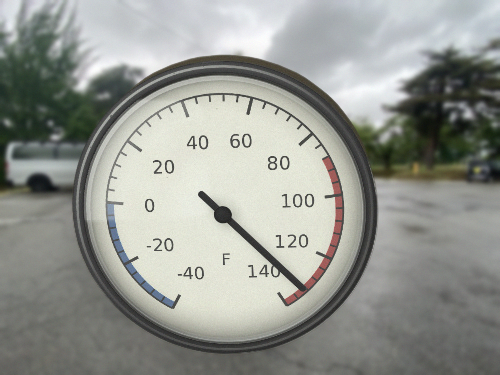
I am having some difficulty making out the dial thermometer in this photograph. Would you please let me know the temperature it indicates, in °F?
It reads 132 °F
